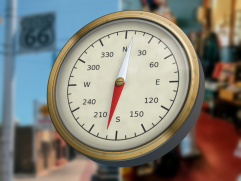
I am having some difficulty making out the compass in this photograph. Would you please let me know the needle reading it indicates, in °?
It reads 190 °
